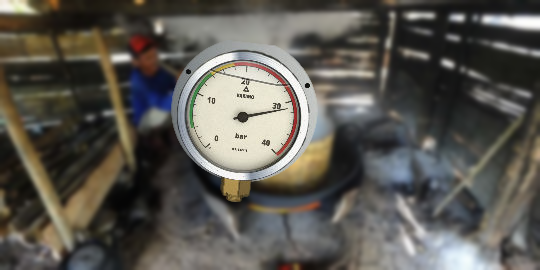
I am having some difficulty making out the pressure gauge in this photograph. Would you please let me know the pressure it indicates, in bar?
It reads 31 bar
